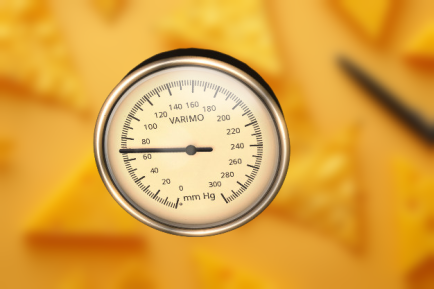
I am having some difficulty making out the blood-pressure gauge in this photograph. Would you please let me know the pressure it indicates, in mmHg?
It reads 70 mmHg
